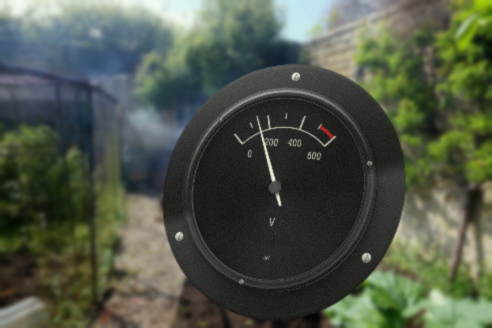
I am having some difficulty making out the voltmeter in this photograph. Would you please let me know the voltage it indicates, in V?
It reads 150 V
